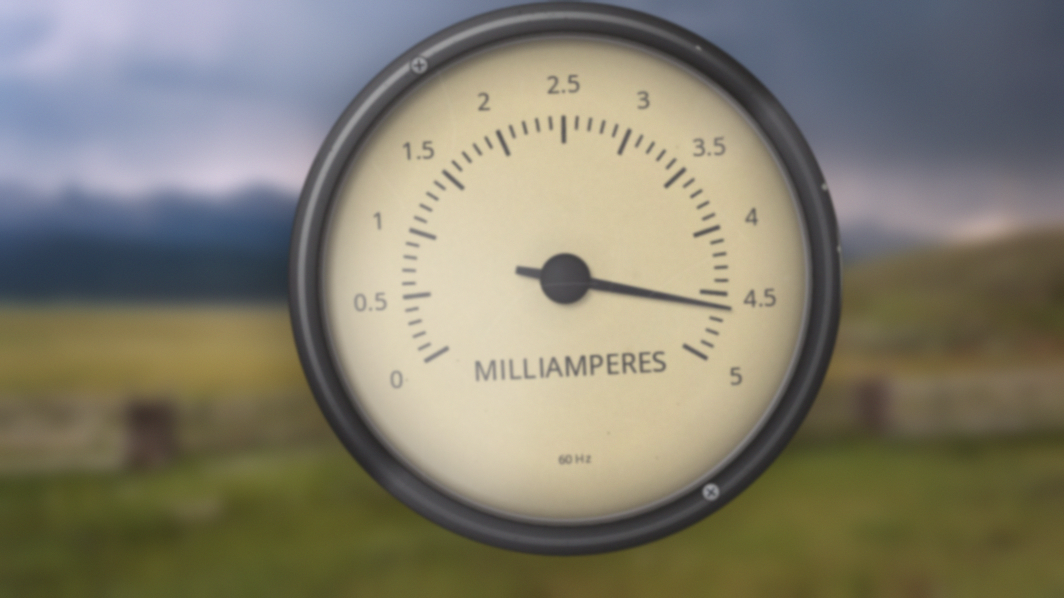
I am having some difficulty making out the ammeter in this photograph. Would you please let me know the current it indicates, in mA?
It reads 4.6 mA
